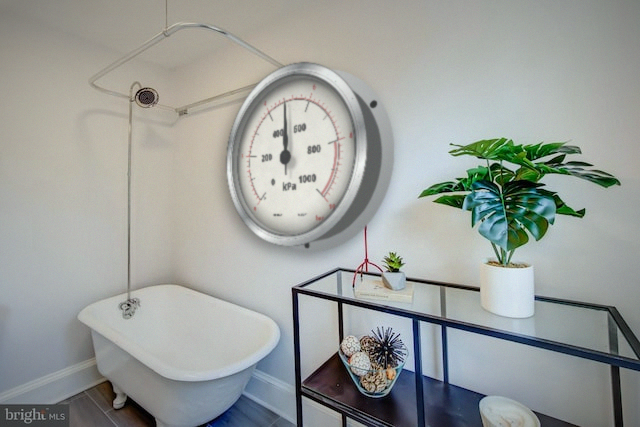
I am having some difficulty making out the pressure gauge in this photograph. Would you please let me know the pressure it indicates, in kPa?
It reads 500 kPa
